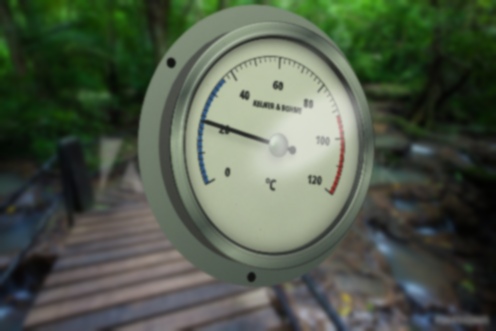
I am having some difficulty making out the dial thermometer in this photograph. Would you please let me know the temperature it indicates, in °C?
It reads 20 °C
